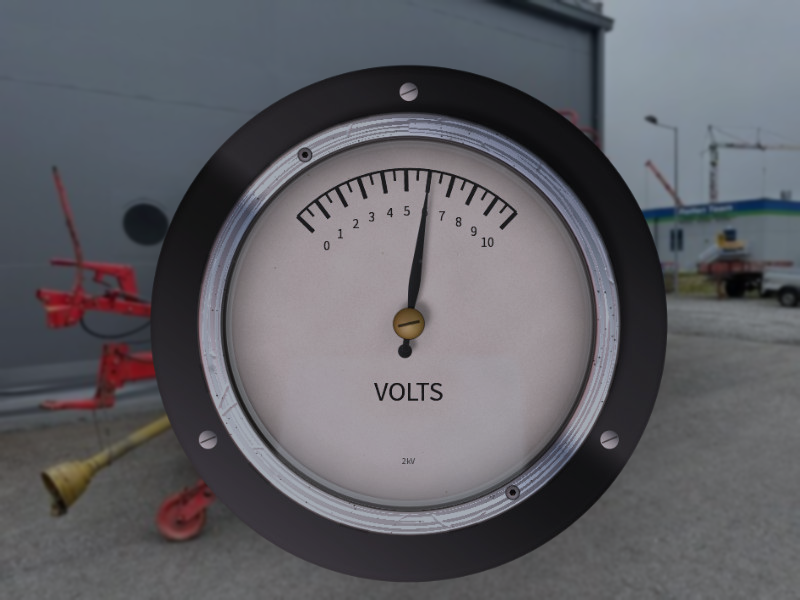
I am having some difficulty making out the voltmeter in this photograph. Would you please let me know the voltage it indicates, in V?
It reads 6 V
